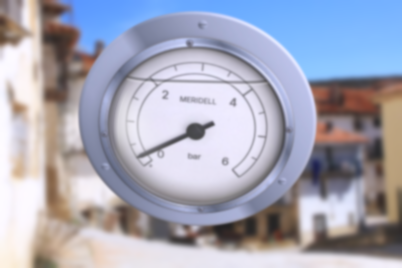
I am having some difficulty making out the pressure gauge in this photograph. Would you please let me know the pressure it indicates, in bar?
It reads 0.25 bar
